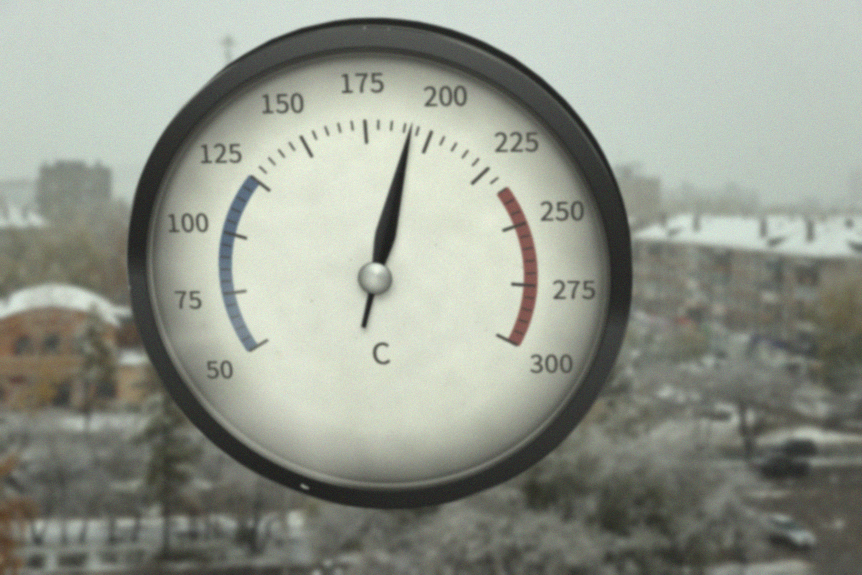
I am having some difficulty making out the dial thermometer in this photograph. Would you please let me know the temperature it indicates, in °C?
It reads 192.5 °C
